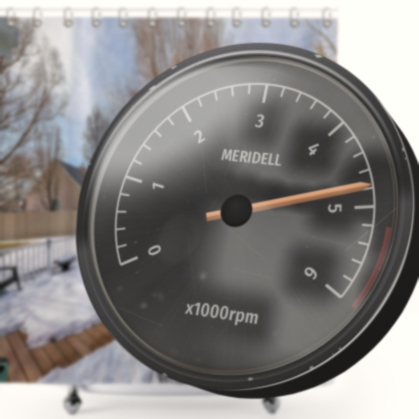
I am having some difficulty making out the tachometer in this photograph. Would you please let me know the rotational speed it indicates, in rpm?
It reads 4800 rpm
